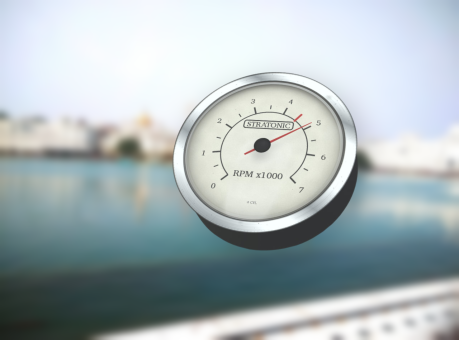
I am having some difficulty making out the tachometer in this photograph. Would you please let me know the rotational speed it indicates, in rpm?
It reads 5000 rpm
